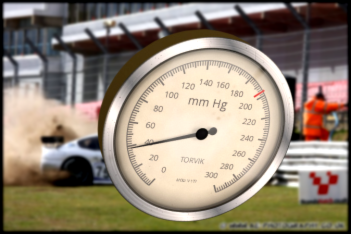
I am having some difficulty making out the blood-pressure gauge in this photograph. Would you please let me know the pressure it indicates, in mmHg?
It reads 40 mmHg
